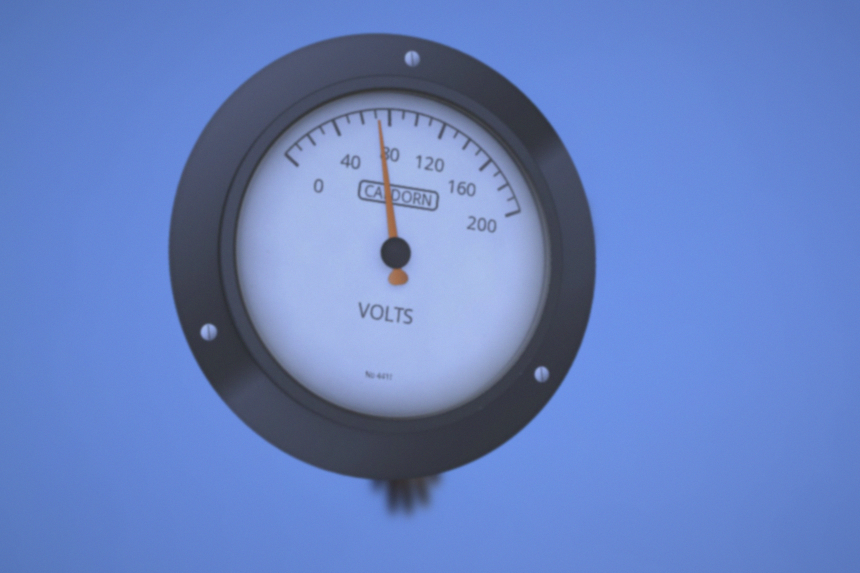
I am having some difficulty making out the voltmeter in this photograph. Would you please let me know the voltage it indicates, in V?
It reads 70 V
